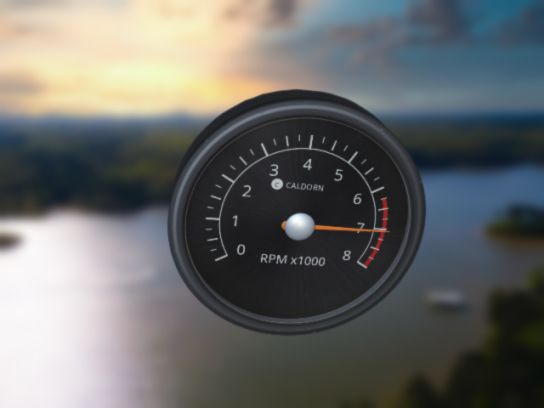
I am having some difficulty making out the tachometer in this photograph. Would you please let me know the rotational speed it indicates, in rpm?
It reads 7000 rpm
